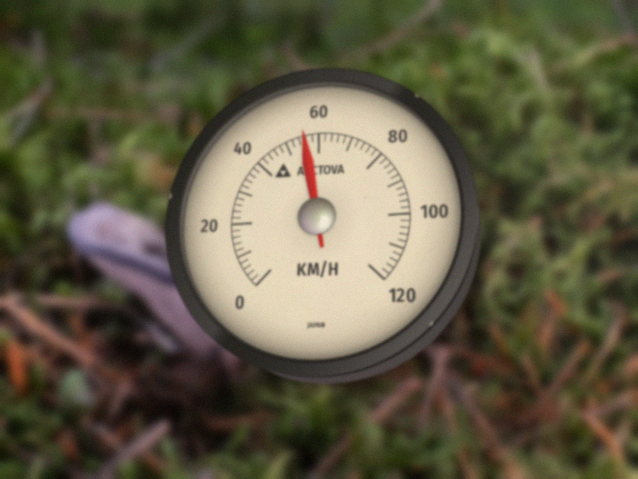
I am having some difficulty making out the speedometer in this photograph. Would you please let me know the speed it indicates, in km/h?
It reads 56 km/h
